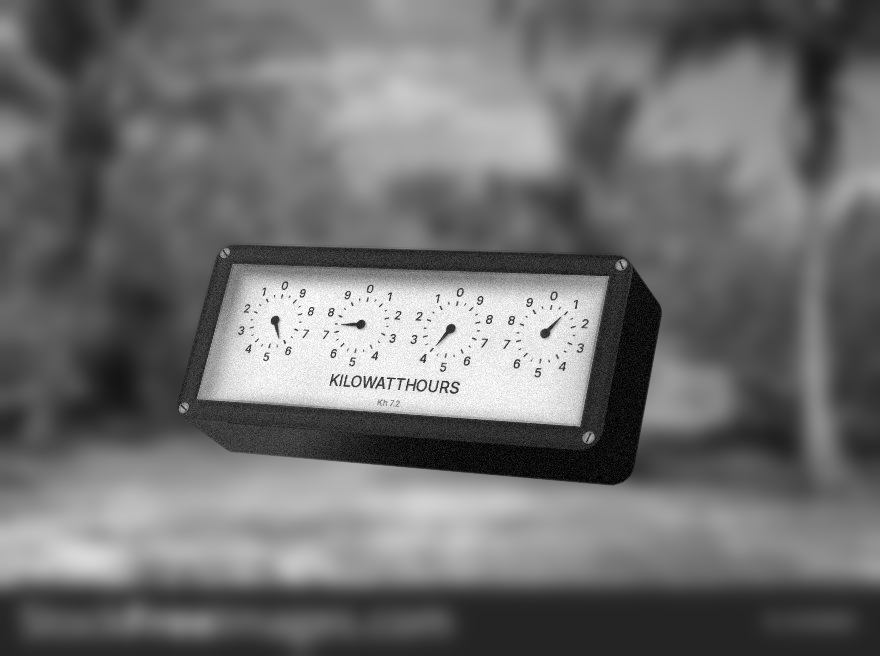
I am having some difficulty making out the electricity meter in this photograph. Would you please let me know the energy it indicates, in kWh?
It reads 5741 kWh
